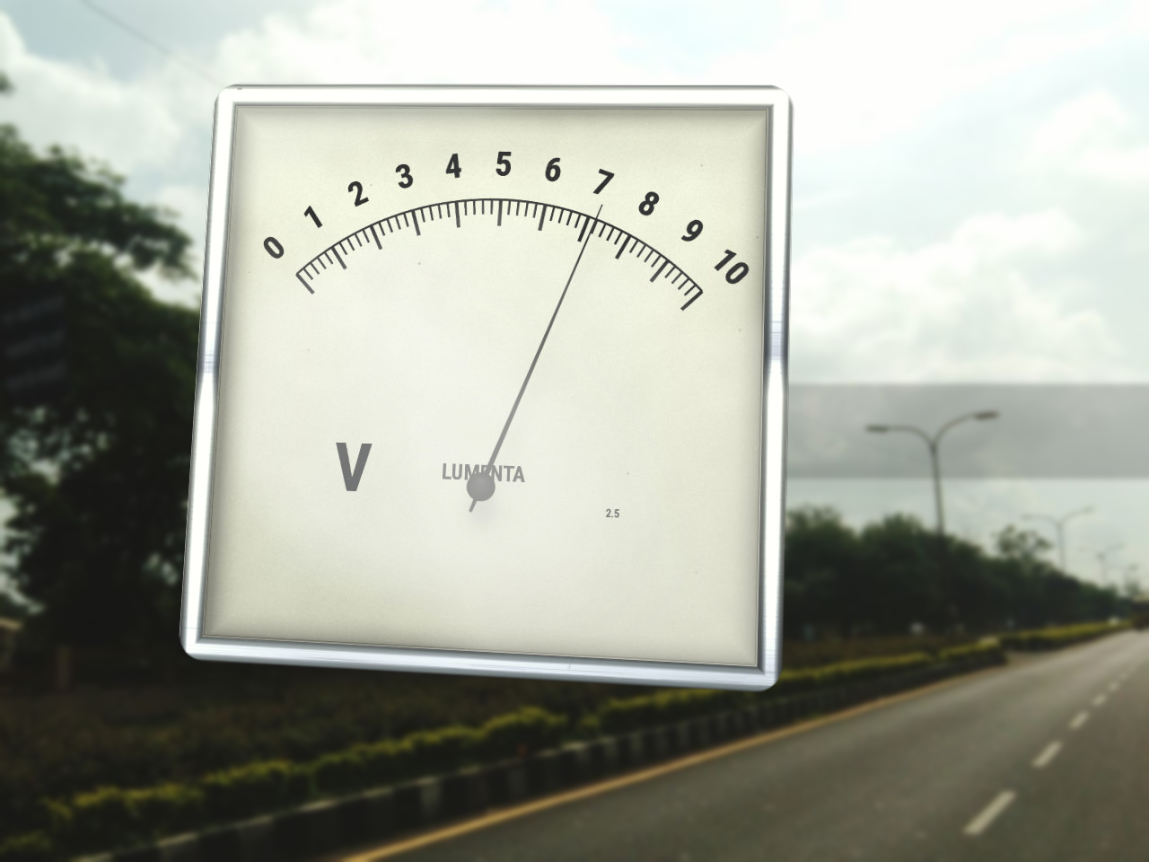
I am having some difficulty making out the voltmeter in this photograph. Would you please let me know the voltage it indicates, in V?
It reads 7.2 V
